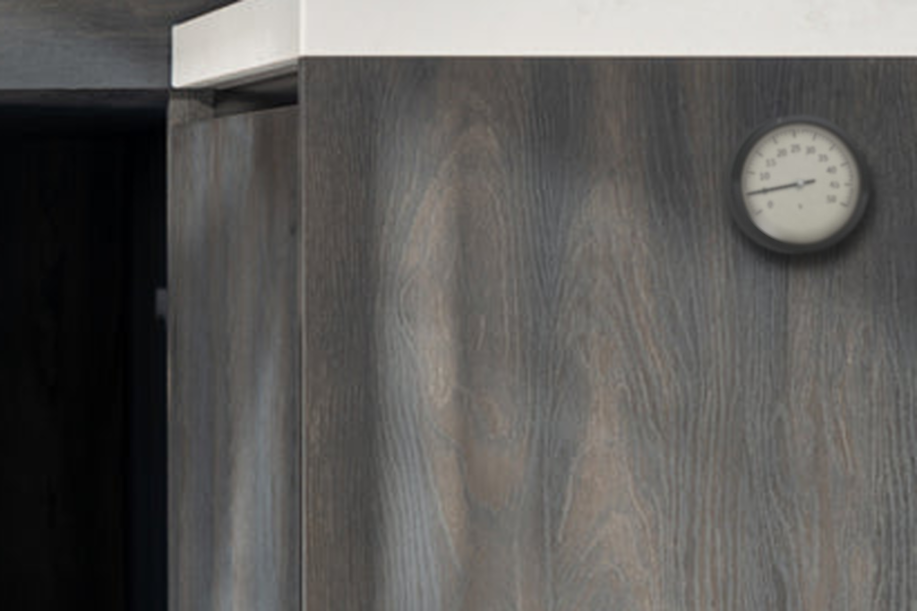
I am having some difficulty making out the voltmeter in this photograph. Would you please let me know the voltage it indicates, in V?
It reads 5 V
